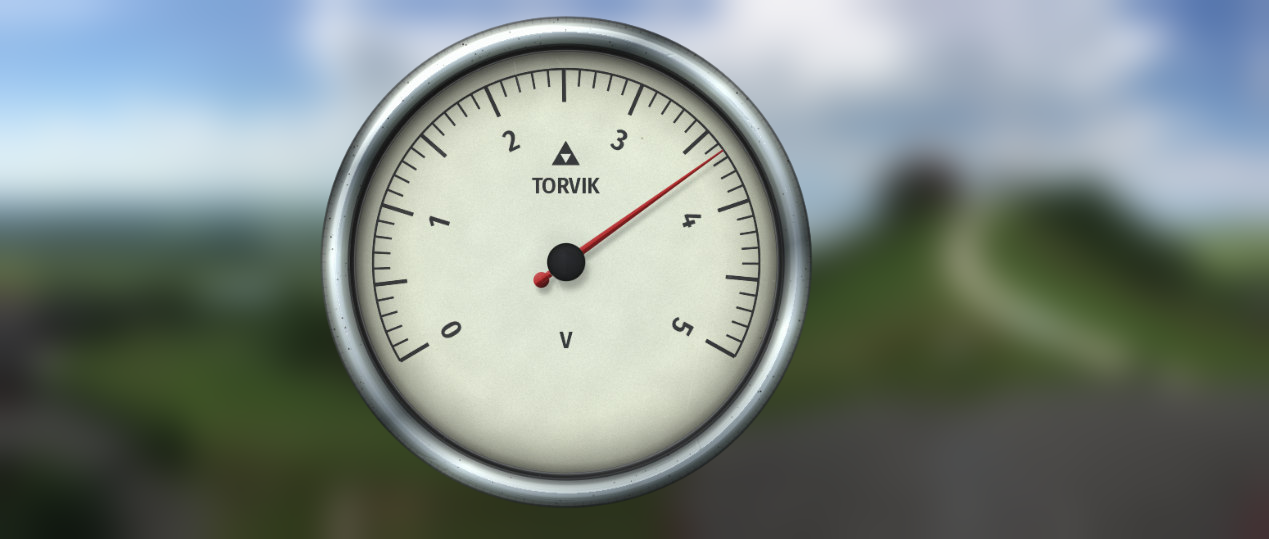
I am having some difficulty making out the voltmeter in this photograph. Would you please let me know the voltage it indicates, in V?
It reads 3.65 V
